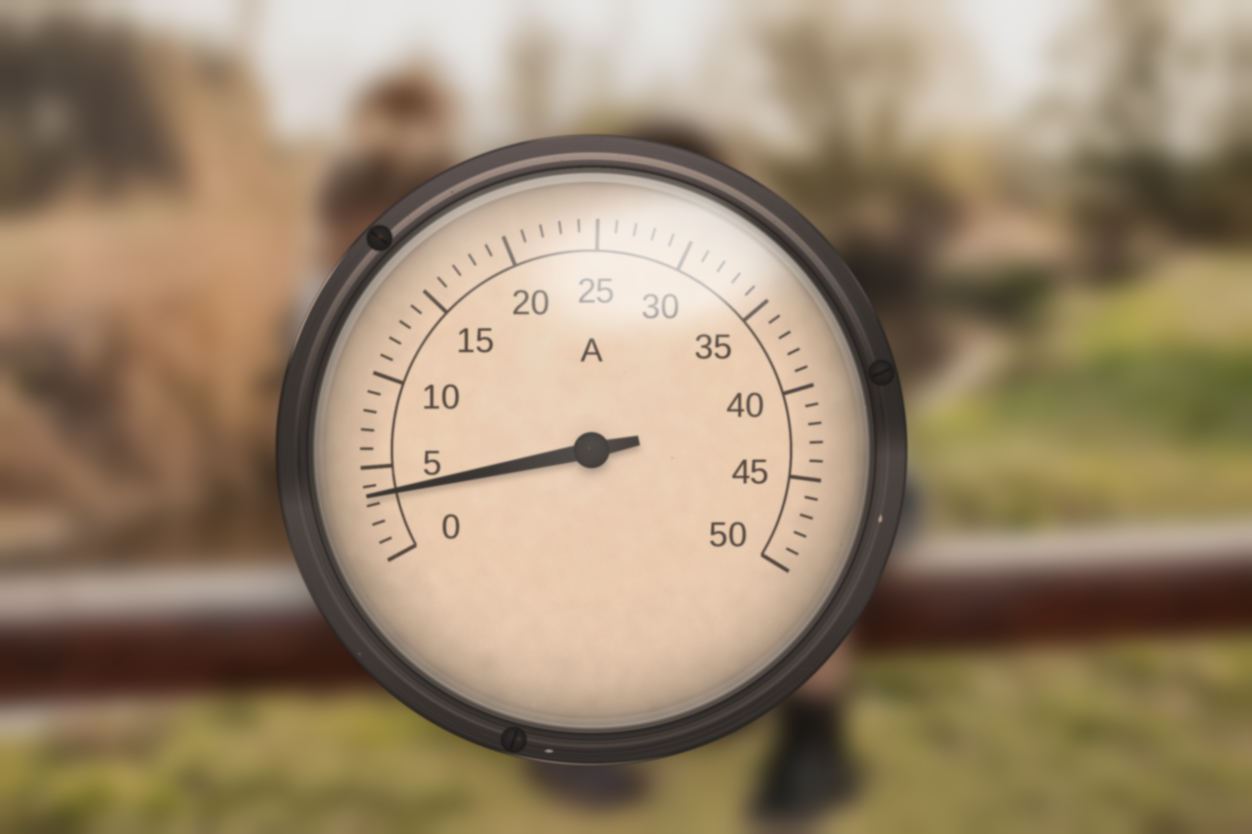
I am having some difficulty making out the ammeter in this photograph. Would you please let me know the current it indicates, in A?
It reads 3.5 A
